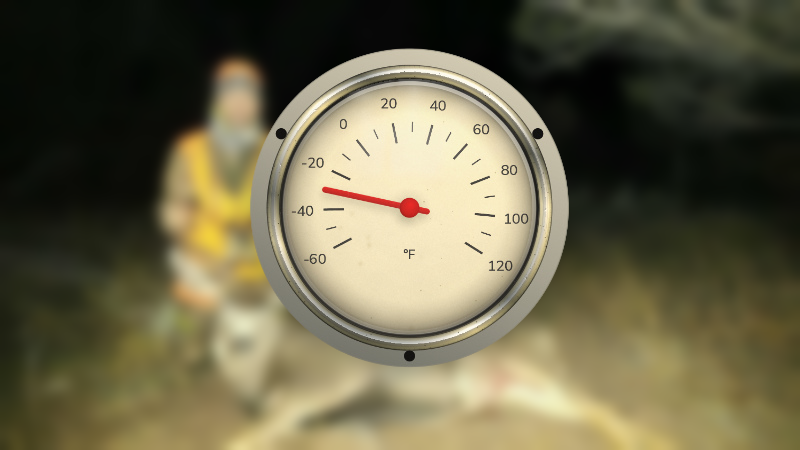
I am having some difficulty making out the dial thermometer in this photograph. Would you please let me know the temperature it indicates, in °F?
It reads -30 °F
